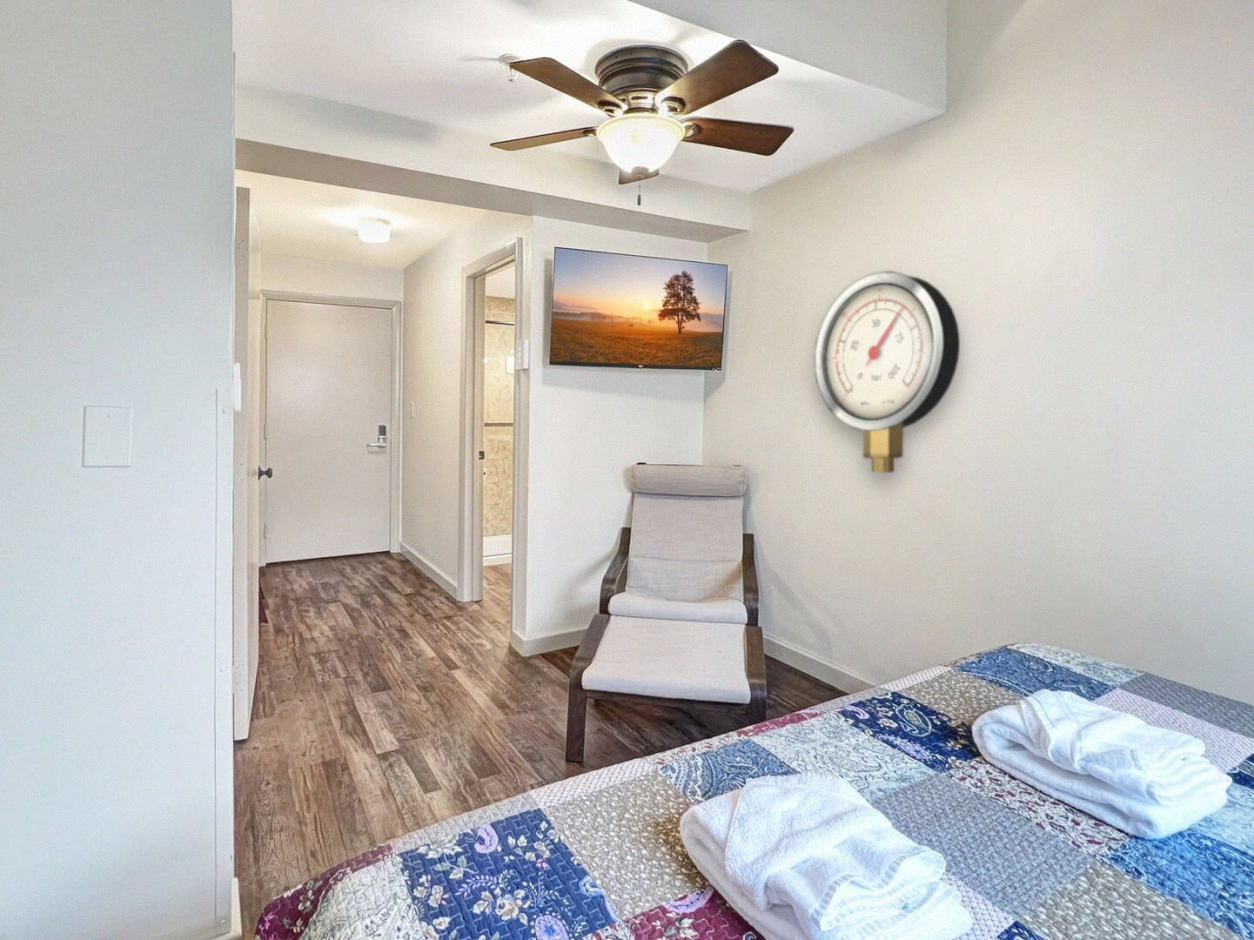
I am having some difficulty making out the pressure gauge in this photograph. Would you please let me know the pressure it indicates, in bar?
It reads 65 bar
